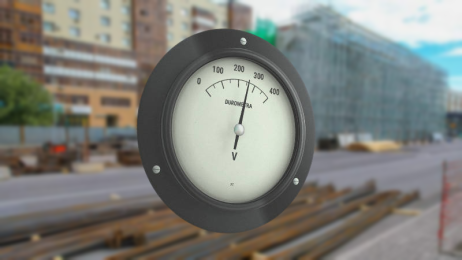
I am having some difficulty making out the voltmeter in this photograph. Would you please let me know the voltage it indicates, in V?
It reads 250 V
